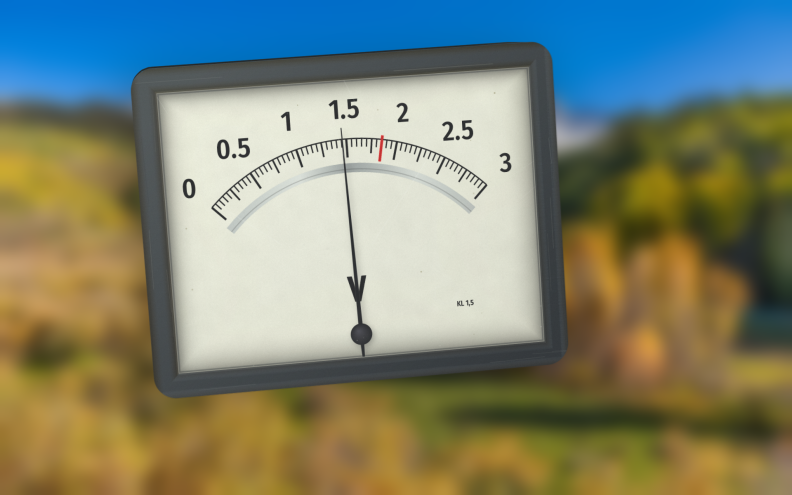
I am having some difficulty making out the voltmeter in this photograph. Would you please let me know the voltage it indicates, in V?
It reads 1.45 V
